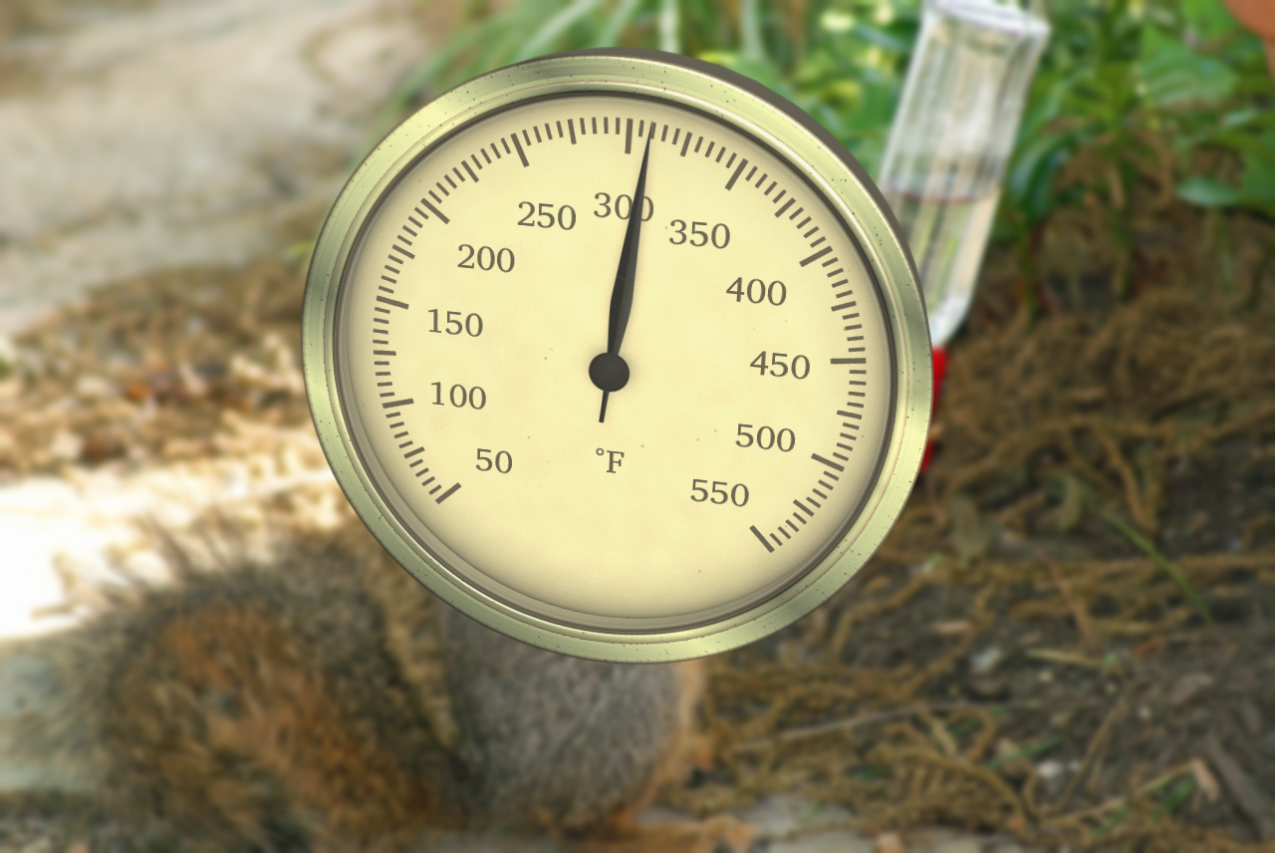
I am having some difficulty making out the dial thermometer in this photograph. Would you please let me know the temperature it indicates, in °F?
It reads 310 °F
